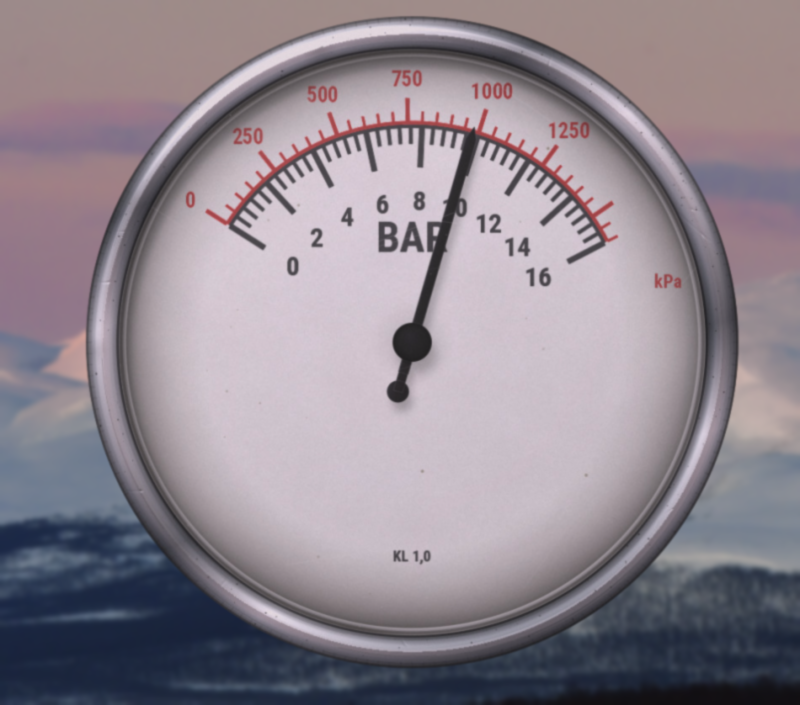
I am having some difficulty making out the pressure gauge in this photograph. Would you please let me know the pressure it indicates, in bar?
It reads 9.8 bar
